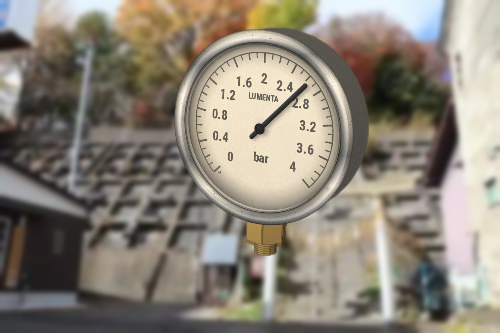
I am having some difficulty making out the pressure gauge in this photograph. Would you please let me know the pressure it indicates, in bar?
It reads 2.65 bar
